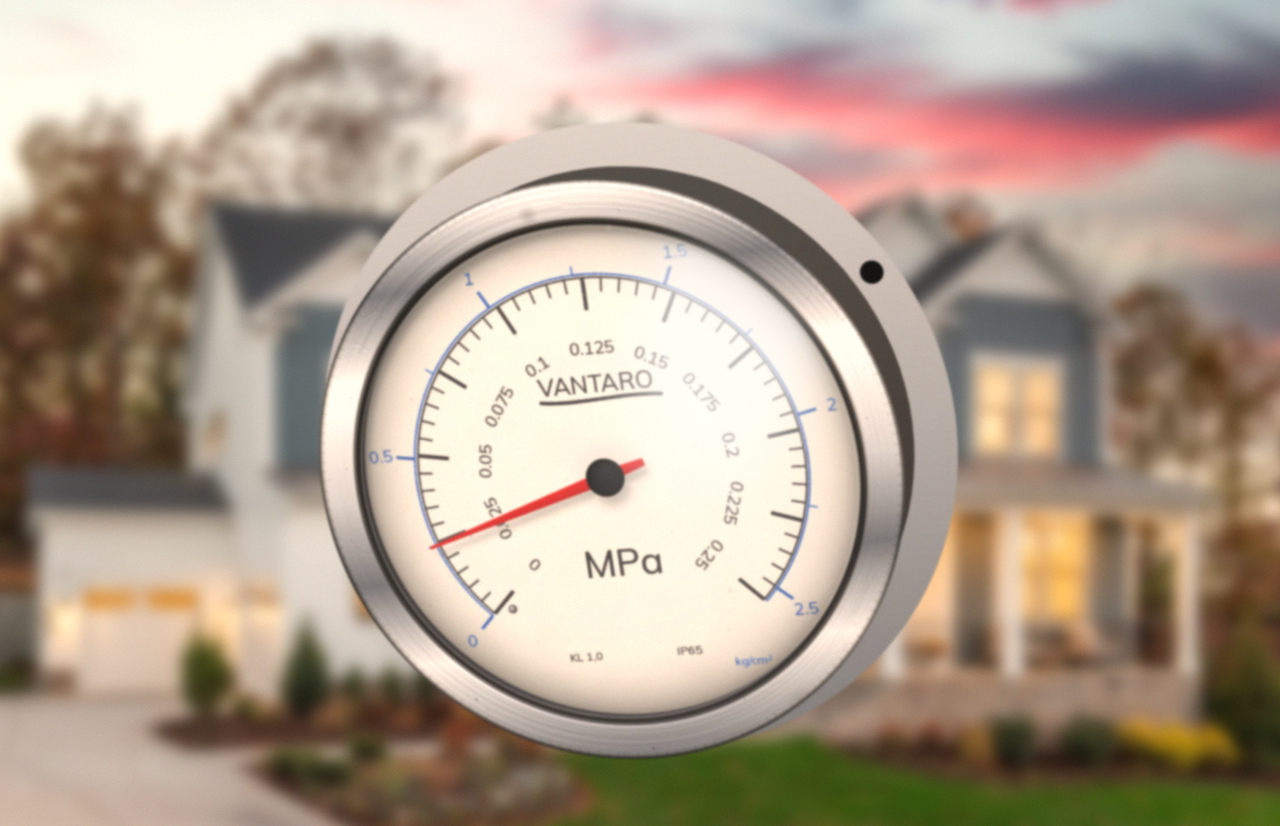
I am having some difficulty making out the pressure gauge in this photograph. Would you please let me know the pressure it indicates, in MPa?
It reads 0.025 MPa
